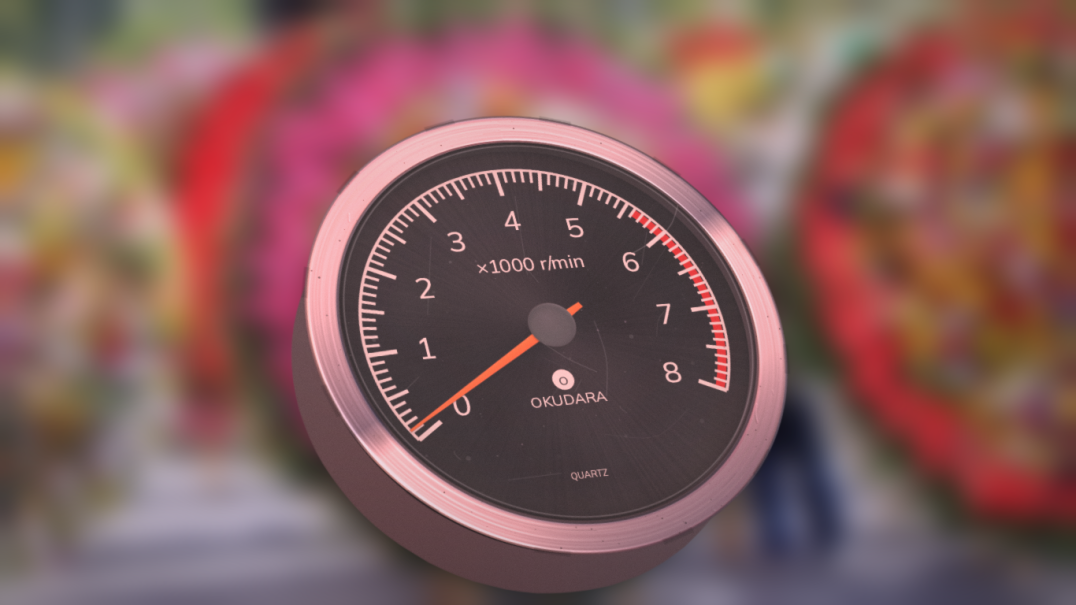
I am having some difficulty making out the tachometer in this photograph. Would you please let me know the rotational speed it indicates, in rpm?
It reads 100 rpm
